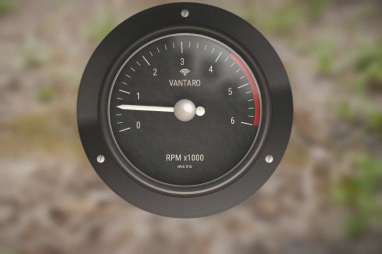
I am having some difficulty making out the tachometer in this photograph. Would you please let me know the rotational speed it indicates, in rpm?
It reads 600 rpm
